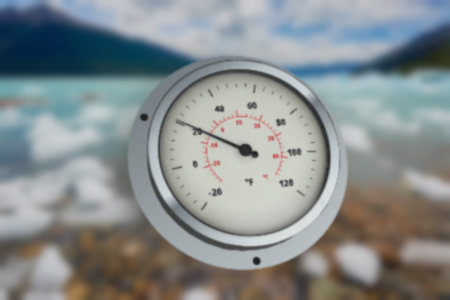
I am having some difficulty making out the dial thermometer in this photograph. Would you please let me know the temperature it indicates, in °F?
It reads 20 °F
